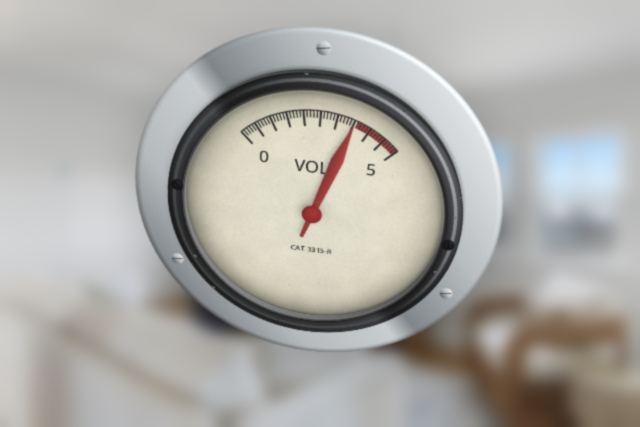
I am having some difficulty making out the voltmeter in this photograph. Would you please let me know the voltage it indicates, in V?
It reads 3.5 V
